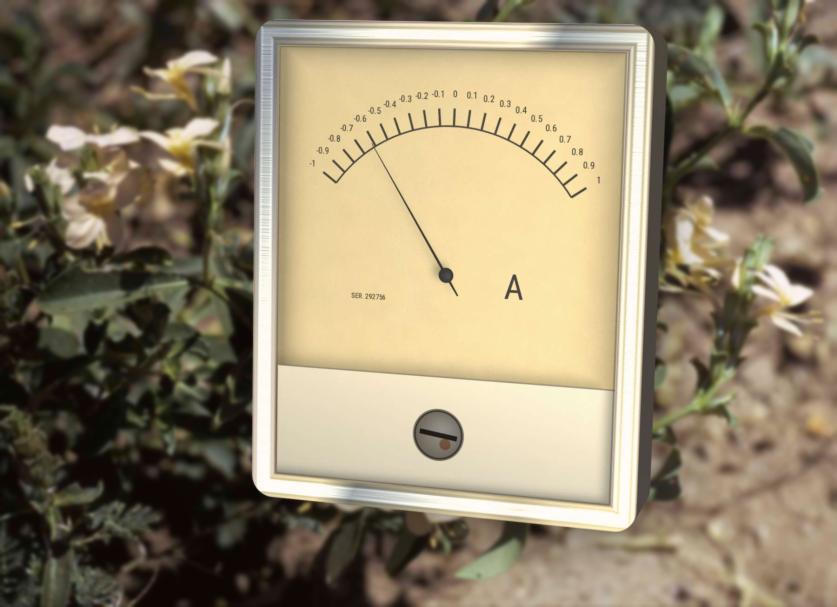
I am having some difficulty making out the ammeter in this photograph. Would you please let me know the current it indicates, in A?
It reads -0.6 A
